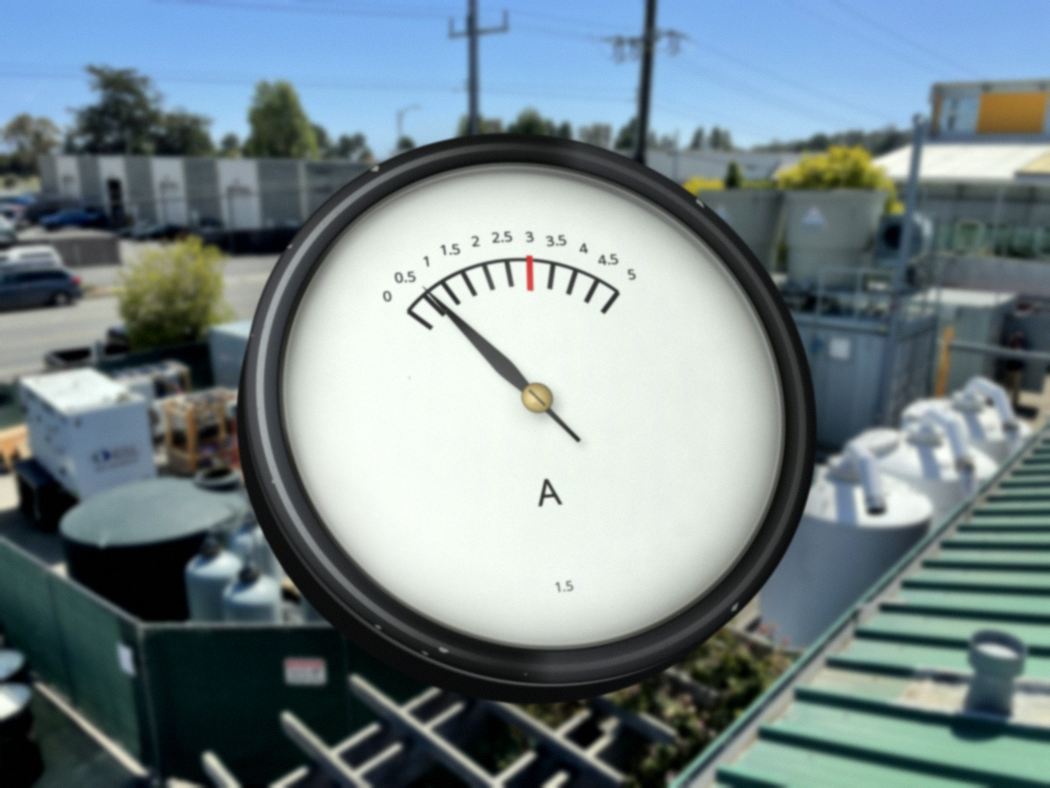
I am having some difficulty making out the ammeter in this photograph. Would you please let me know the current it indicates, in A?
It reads 0.5 A
